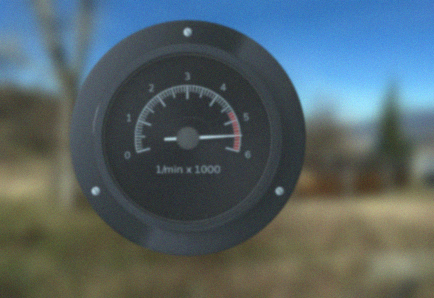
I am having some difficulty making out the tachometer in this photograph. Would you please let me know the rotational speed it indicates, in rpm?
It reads 5500 rpm
